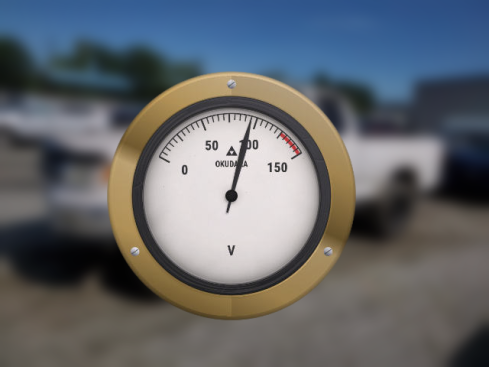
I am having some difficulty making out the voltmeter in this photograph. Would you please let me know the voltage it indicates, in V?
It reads 95 V
